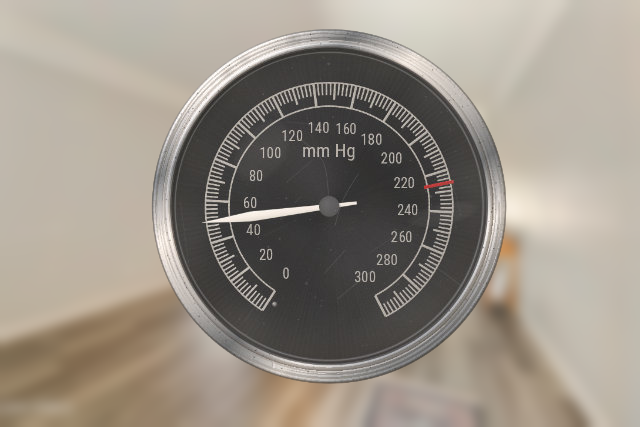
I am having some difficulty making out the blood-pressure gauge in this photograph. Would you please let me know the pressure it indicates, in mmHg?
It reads 50 mmHg
